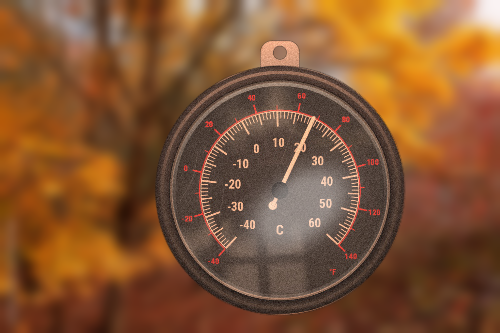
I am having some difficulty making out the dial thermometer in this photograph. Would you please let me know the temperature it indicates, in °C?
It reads 20 °C
